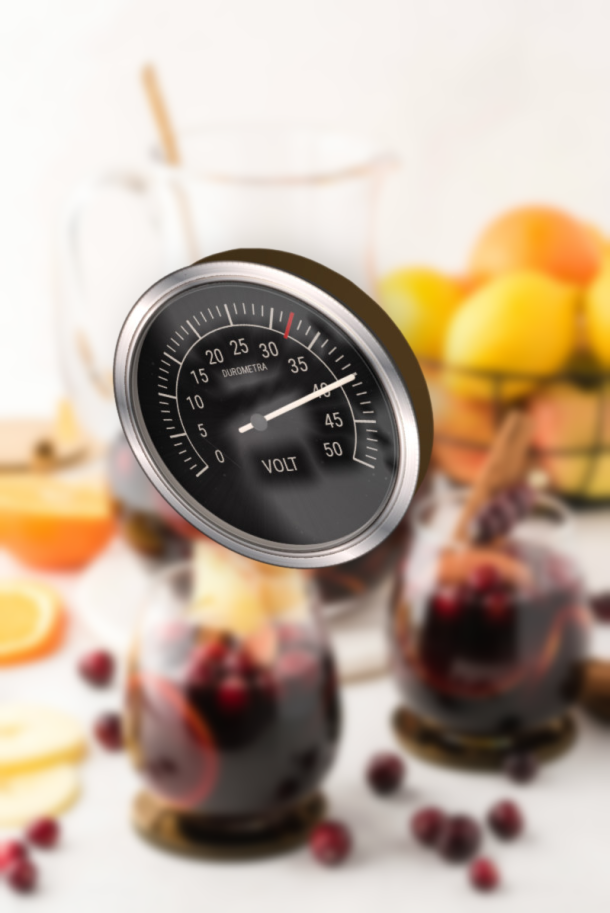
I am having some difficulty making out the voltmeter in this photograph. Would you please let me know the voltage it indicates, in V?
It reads 40 V
